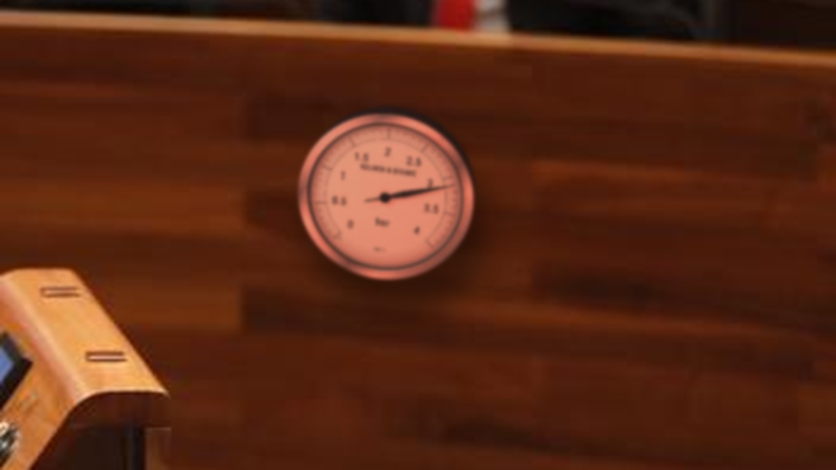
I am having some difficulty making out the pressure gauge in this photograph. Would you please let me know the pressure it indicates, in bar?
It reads 3.1 bar
